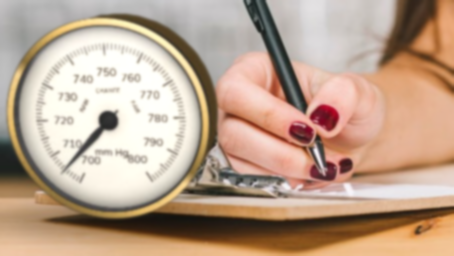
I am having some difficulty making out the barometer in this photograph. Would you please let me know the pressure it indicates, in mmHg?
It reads 705 mmHg
